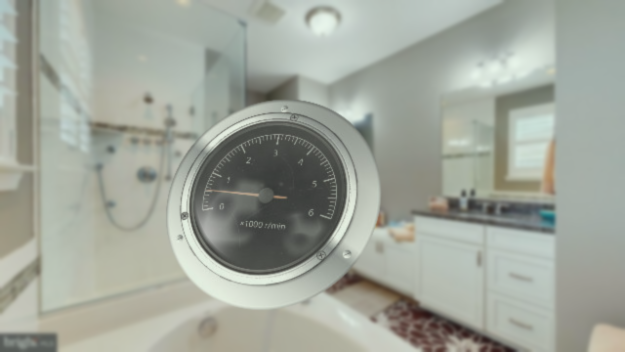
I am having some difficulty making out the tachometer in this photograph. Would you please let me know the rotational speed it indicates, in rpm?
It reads 500 rpm
